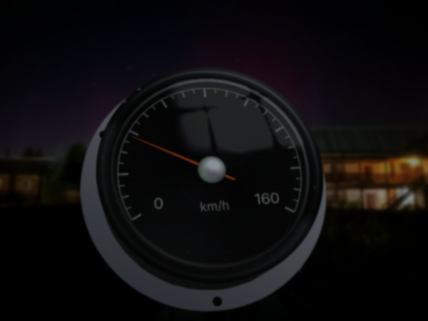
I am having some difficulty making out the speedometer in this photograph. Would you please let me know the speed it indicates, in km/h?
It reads 37.5 km/h
